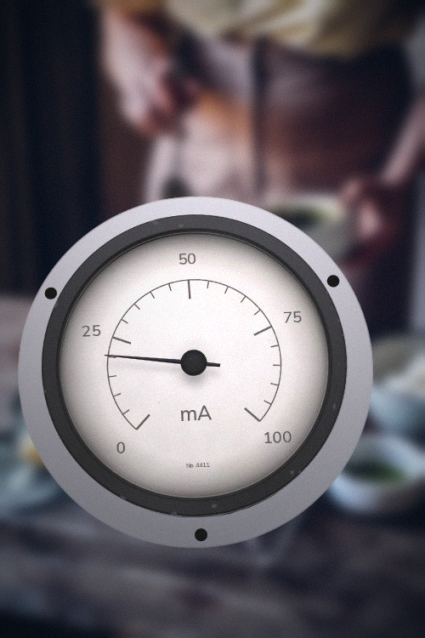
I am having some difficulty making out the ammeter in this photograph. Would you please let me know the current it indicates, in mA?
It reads 20 mA
